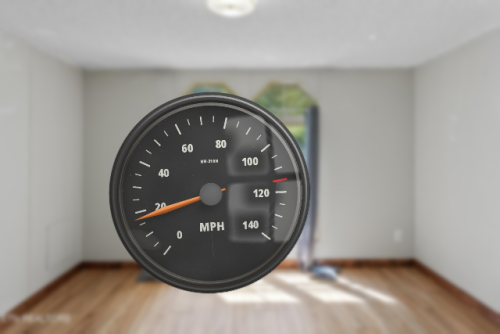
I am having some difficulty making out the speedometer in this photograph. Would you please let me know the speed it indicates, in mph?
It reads 17.5 mph
